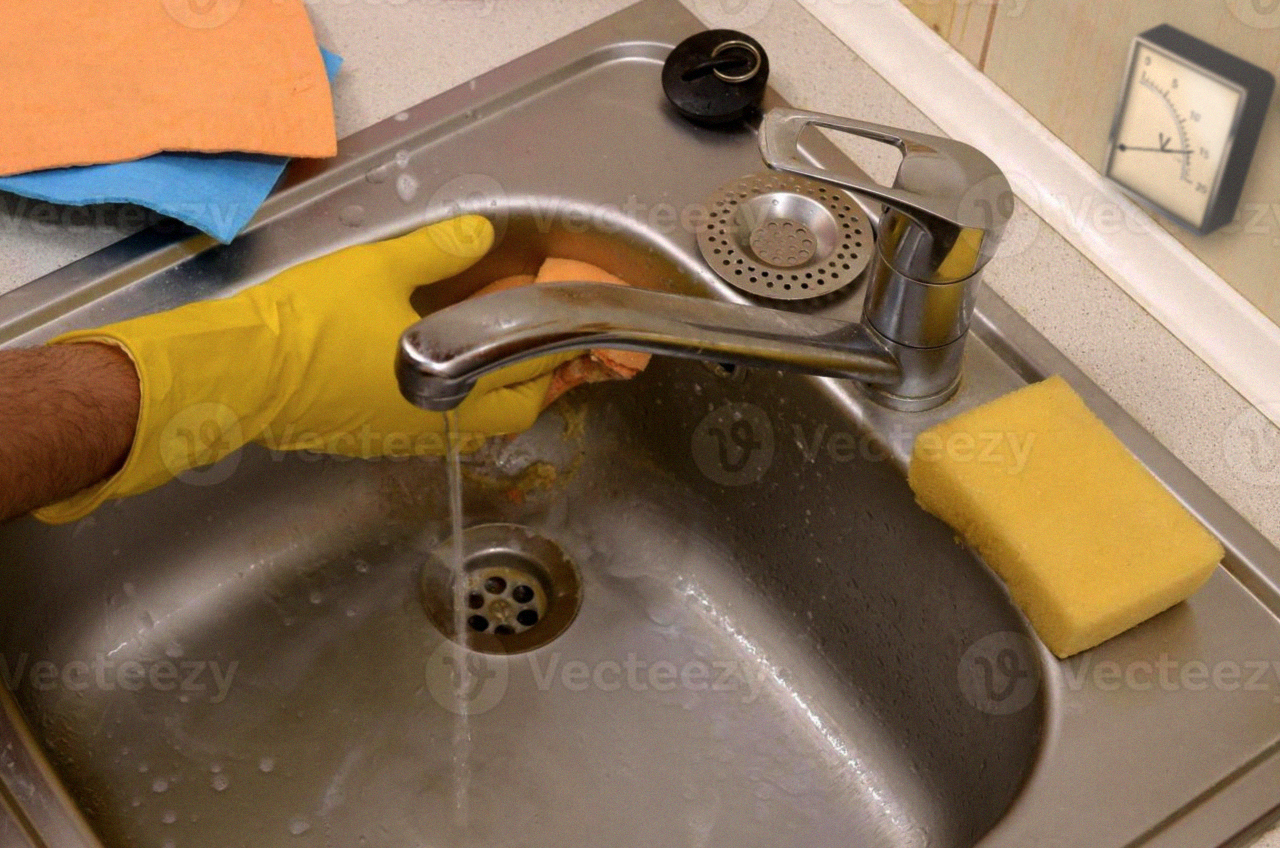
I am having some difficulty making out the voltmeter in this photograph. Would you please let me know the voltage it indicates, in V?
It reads 15 V
